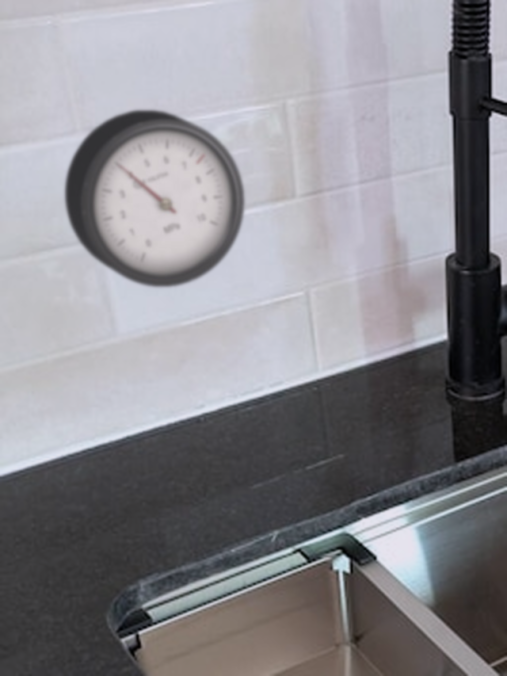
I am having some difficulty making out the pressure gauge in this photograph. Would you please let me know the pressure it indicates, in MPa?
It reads 4 MPa
